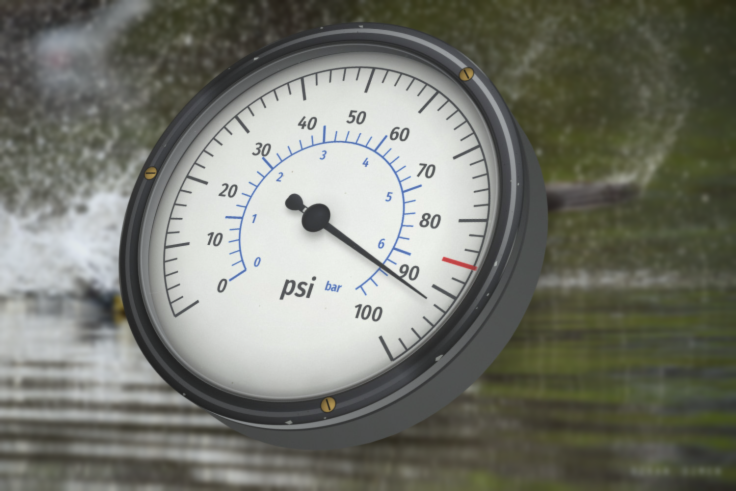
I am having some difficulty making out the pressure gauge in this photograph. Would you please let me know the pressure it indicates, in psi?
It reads 92 psi
